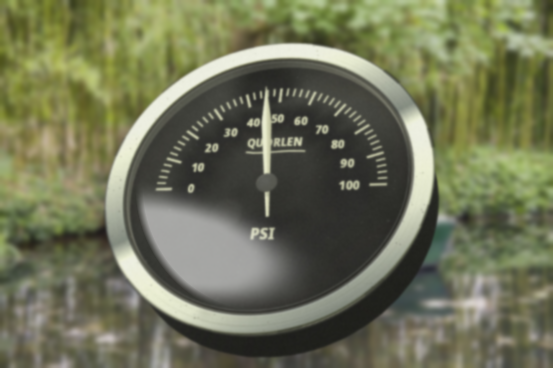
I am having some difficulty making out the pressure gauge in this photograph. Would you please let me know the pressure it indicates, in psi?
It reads 46 psi
